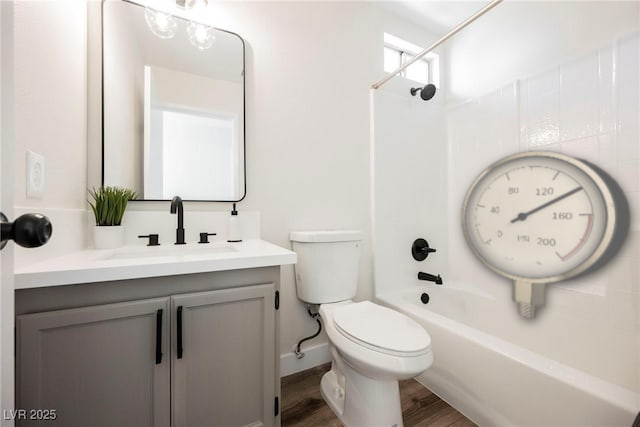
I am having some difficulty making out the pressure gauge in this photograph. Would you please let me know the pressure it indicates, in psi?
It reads 140 psi
